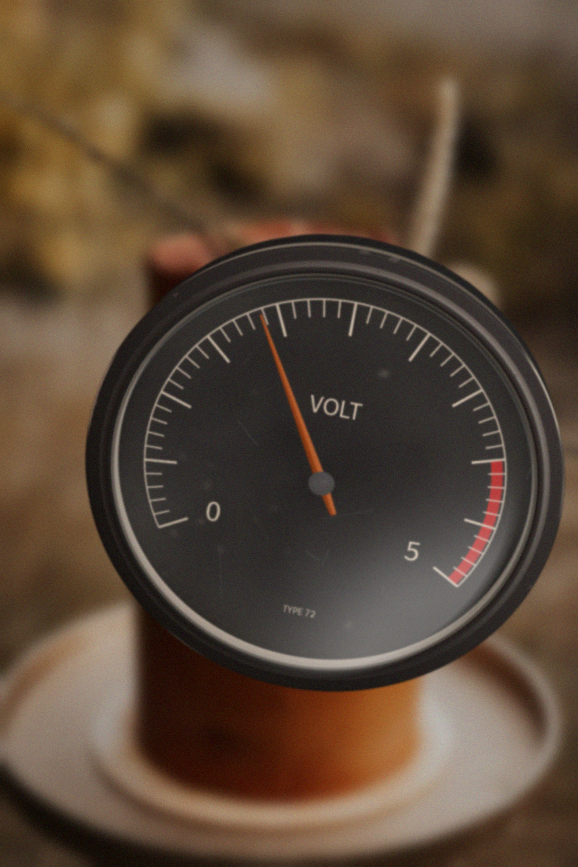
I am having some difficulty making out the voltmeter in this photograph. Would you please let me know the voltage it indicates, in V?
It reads 1.9 V
